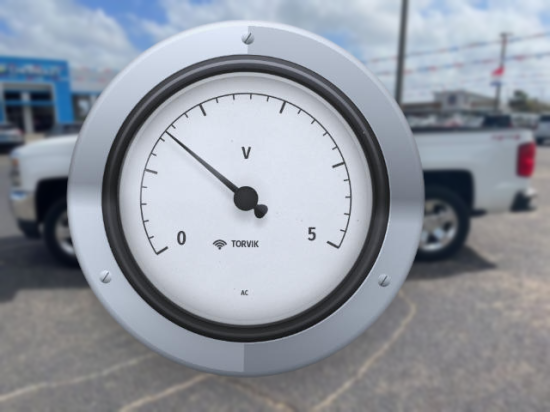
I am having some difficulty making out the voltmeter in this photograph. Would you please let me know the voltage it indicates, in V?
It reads 1.5 V
